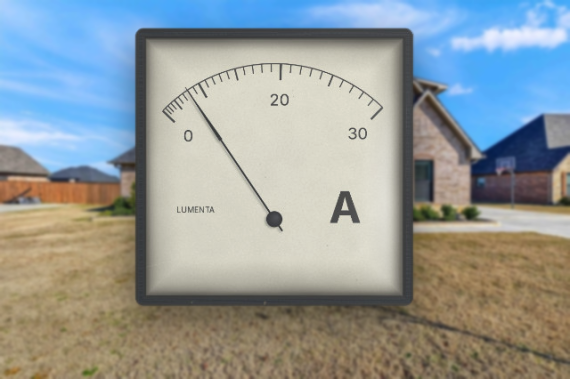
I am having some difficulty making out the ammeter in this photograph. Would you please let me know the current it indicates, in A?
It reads 8 A
